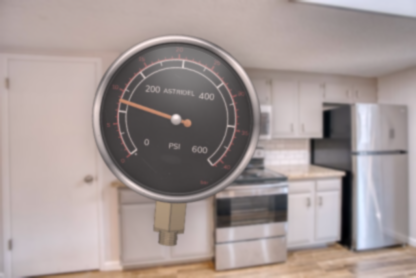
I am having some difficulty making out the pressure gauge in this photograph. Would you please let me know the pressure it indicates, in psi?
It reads 125 psi
